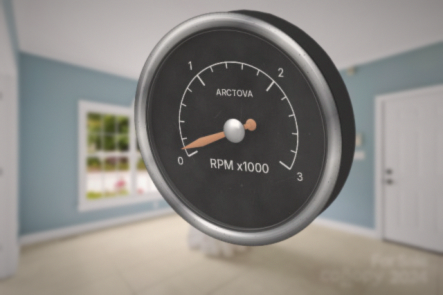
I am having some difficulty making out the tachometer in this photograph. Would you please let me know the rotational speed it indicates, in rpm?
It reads 100 rpm
